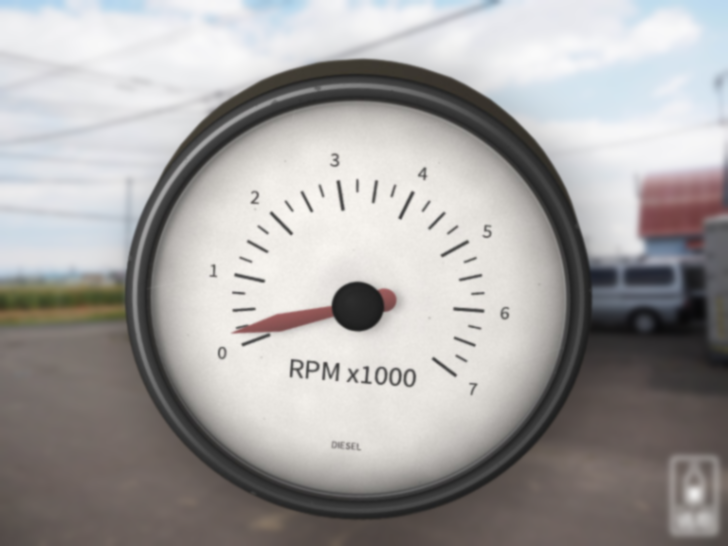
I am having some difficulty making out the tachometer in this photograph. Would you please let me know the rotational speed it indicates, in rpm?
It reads 250 rpm
